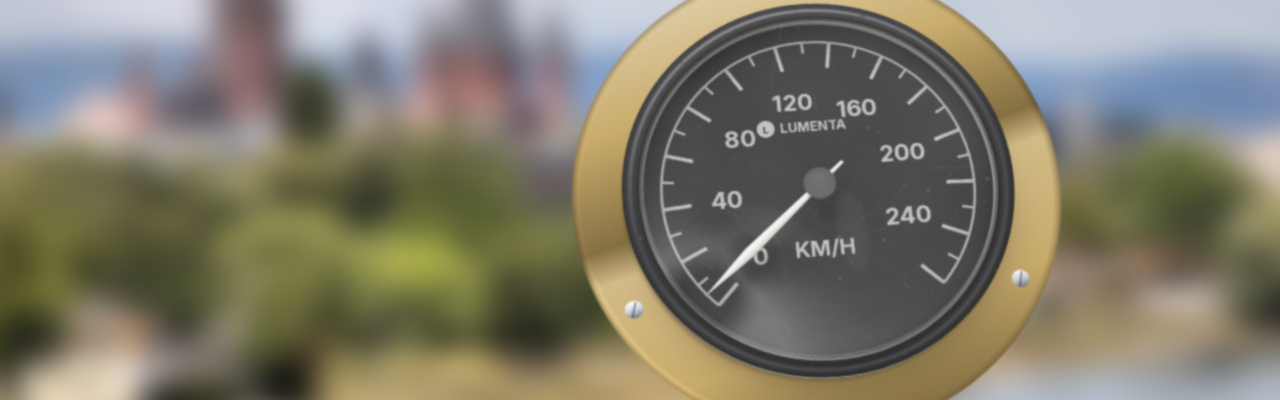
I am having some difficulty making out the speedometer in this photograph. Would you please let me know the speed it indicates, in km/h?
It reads 5 km/h
